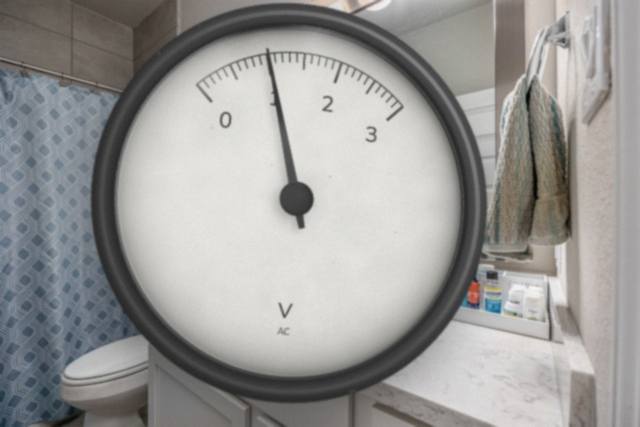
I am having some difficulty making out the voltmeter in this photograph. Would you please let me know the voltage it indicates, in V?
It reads 1 V
